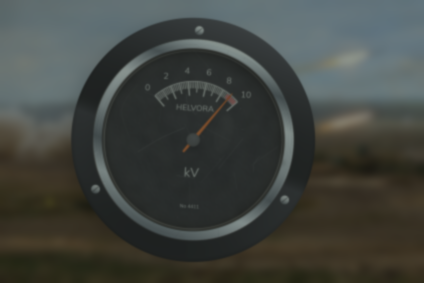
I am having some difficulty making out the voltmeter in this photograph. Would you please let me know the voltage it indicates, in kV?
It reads 9 kV
